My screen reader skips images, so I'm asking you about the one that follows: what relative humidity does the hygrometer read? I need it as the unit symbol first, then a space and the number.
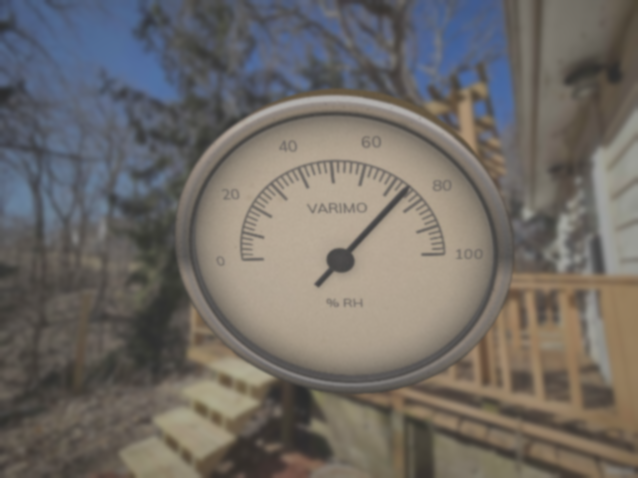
% 74
